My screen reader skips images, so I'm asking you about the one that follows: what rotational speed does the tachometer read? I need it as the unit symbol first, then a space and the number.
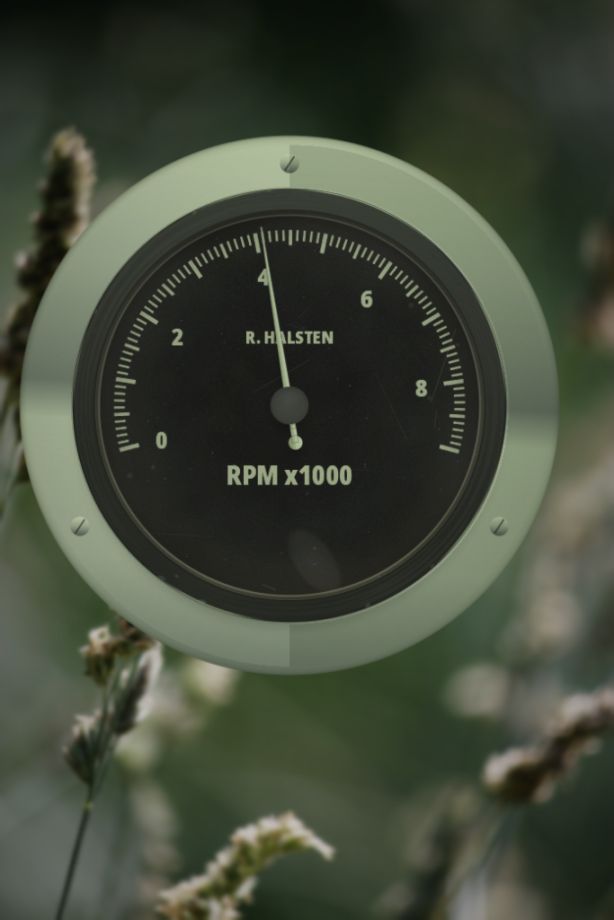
rpm 4100
